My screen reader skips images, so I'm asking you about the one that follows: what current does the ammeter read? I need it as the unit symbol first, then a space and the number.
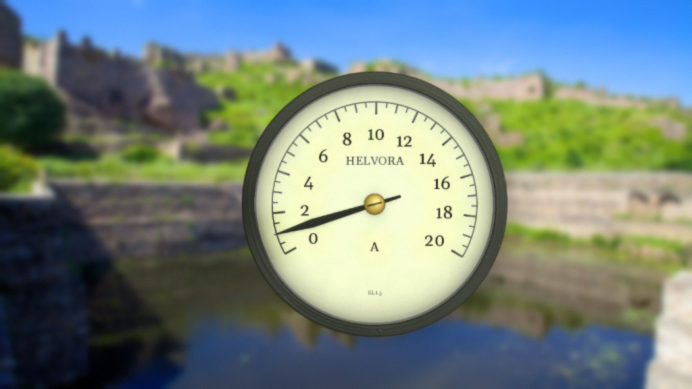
A 1
